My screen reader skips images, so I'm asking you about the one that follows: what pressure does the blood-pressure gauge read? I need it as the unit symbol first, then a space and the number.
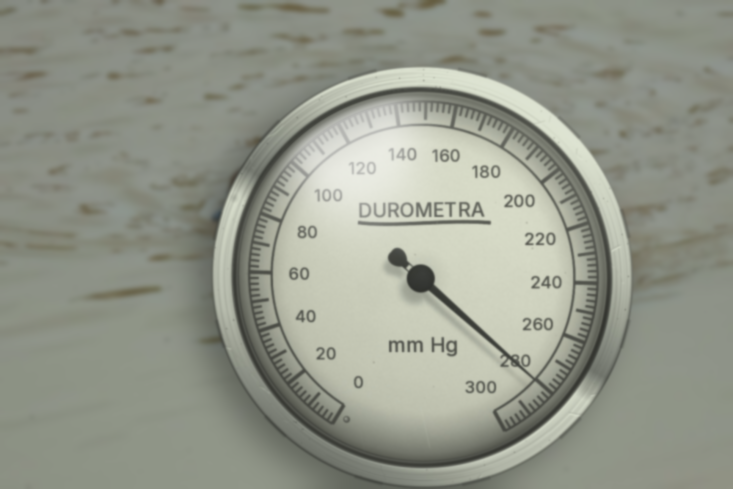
mmHg 280
